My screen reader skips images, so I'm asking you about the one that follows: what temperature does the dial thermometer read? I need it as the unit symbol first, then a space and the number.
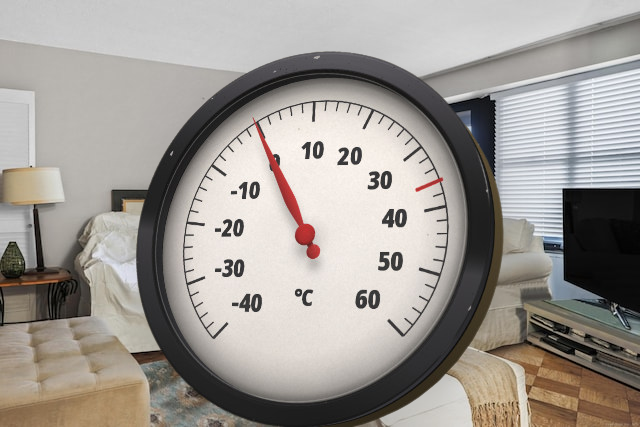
°C 0
